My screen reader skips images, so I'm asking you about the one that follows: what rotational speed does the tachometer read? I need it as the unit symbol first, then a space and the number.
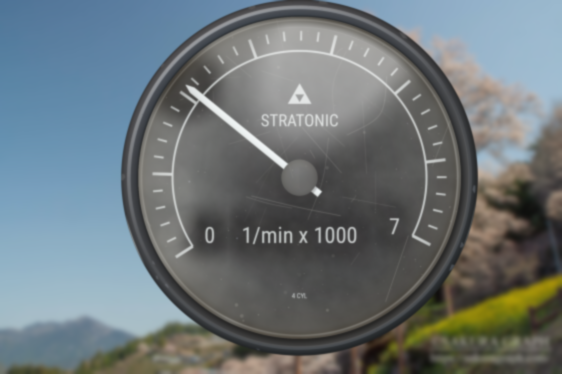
rpm 2100
